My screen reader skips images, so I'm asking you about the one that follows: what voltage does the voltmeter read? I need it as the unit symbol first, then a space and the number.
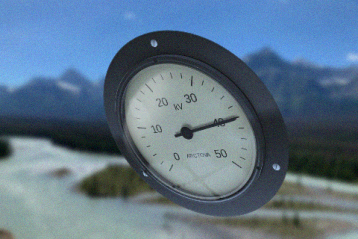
kV 40
